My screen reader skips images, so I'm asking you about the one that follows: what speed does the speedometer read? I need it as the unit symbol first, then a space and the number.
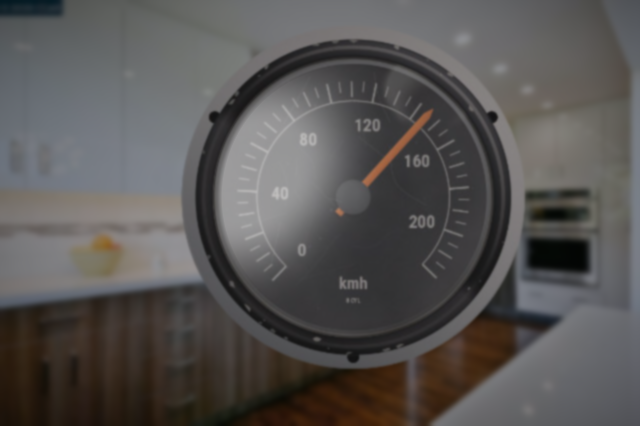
km/h 145
